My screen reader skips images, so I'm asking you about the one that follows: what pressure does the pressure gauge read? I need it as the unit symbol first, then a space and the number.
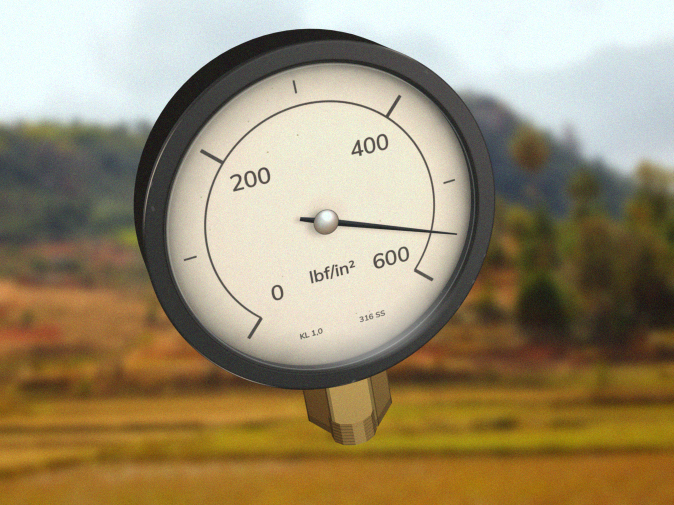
psi 550
